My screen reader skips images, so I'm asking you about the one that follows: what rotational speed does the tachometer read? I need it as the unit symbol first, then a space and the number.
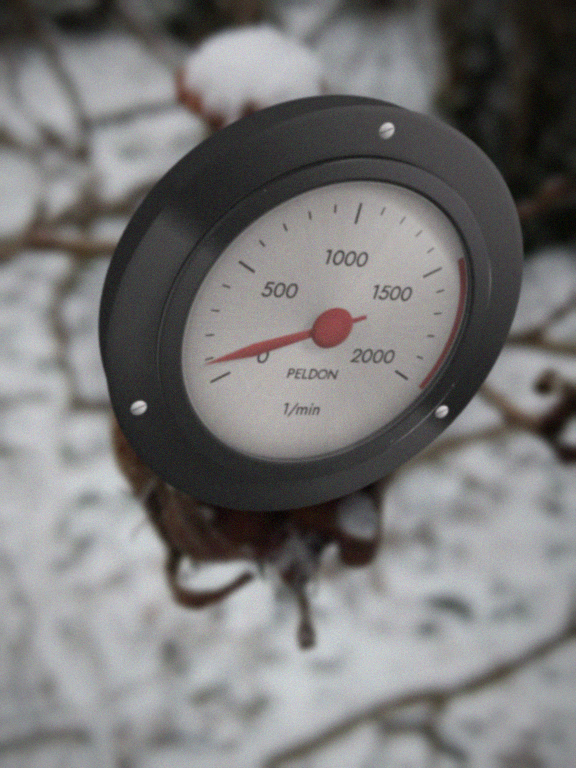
rpm 100
